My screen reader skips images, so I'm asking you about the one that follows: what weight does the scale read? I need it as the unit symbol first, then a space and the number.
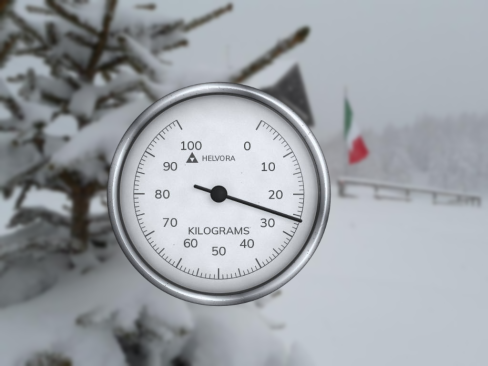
kg 26
